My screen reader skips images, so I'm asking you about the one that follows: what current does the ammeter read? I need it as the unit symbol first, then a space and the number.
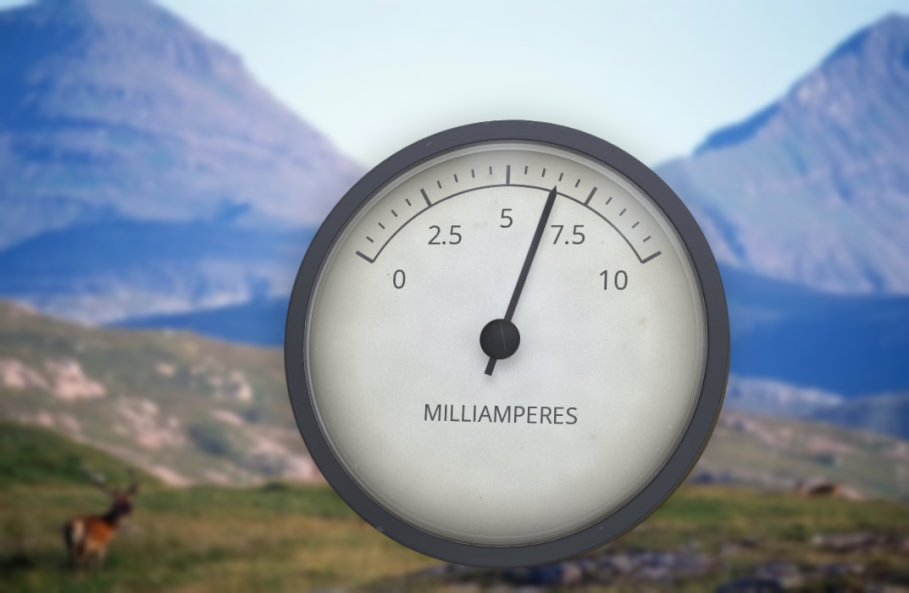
mA 6.5
